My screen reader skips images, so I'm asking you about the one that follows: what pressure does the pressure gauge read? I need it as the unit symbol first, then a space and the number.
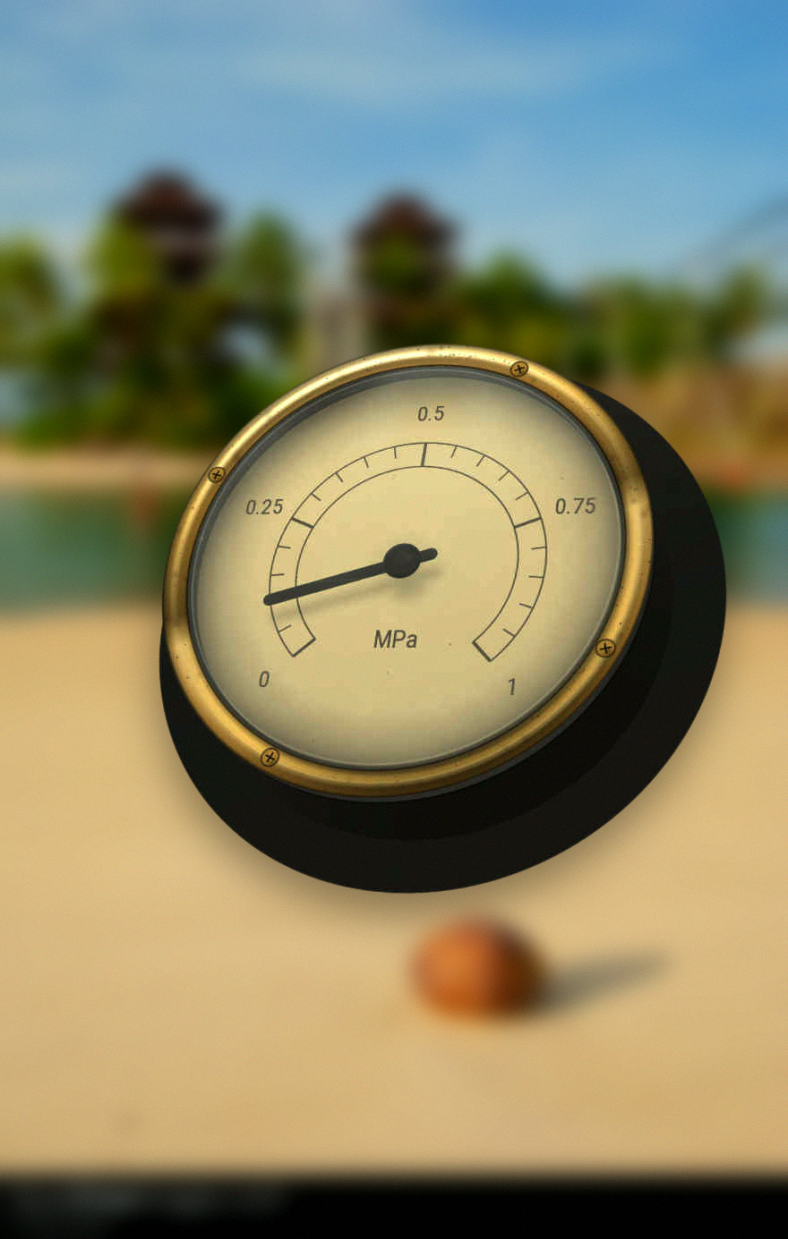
MPa 0.1
